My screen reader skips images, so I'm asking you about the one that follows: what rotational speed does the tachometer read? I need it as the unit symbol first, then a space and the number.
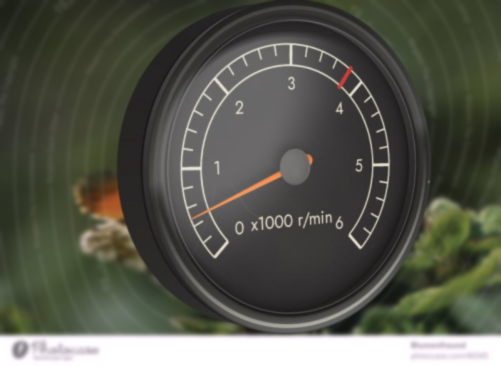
rpm 500
